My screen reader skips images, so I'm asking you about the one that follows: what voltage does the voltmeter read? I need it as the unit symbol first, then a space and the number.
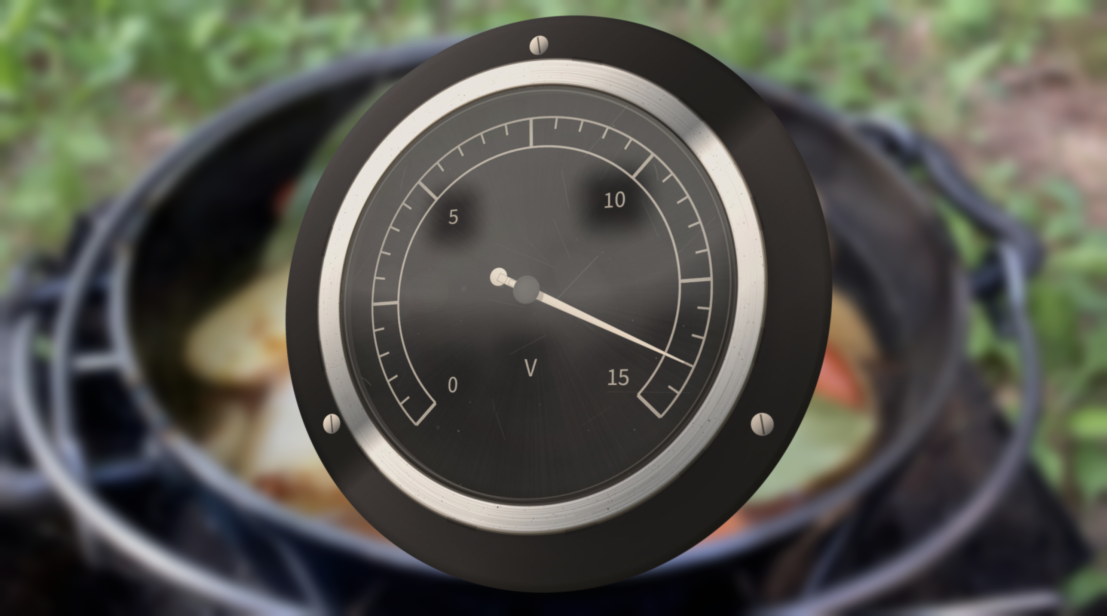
V 14
